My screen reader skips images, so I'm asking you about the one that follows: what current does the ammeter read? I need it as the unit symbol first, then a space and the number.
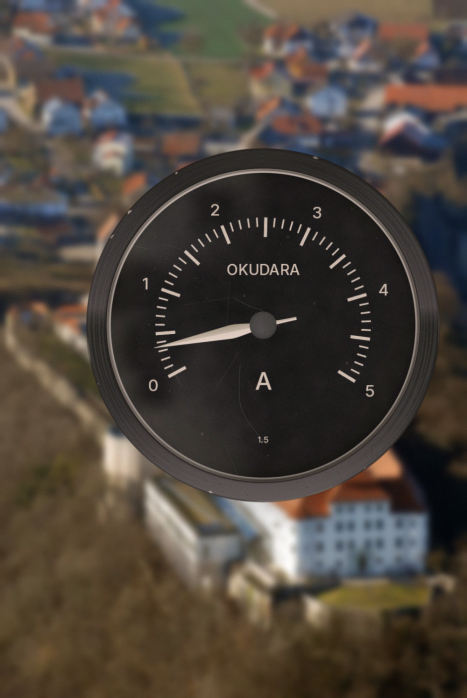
A 0.35
